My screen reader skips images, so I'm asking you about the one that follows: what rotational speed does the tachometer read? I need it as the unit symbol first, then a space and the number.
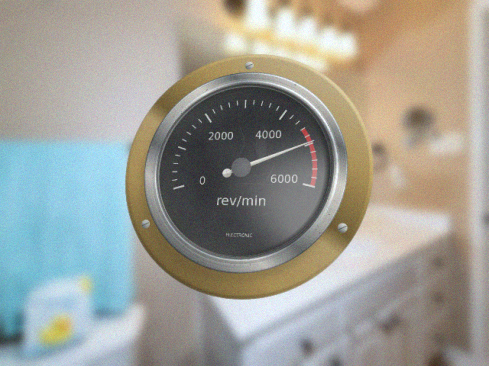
rpm 5000
